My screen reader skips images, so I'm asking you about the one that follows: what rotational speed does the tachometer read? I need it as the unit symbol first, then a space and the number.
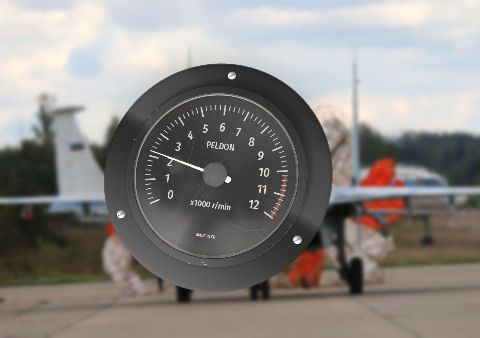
rpm 2200
